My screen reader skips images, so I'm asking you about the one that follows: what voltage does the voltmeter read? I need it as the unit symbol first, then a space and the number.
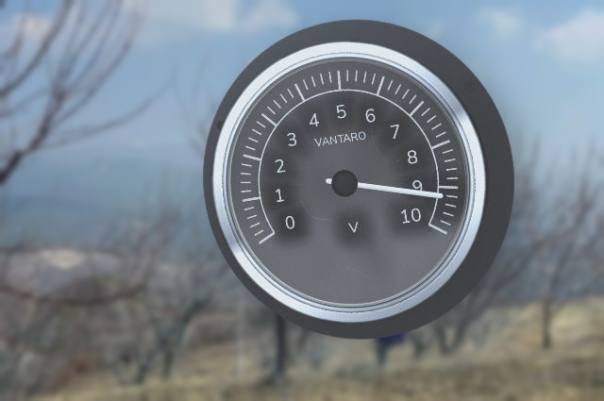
V 9.2
